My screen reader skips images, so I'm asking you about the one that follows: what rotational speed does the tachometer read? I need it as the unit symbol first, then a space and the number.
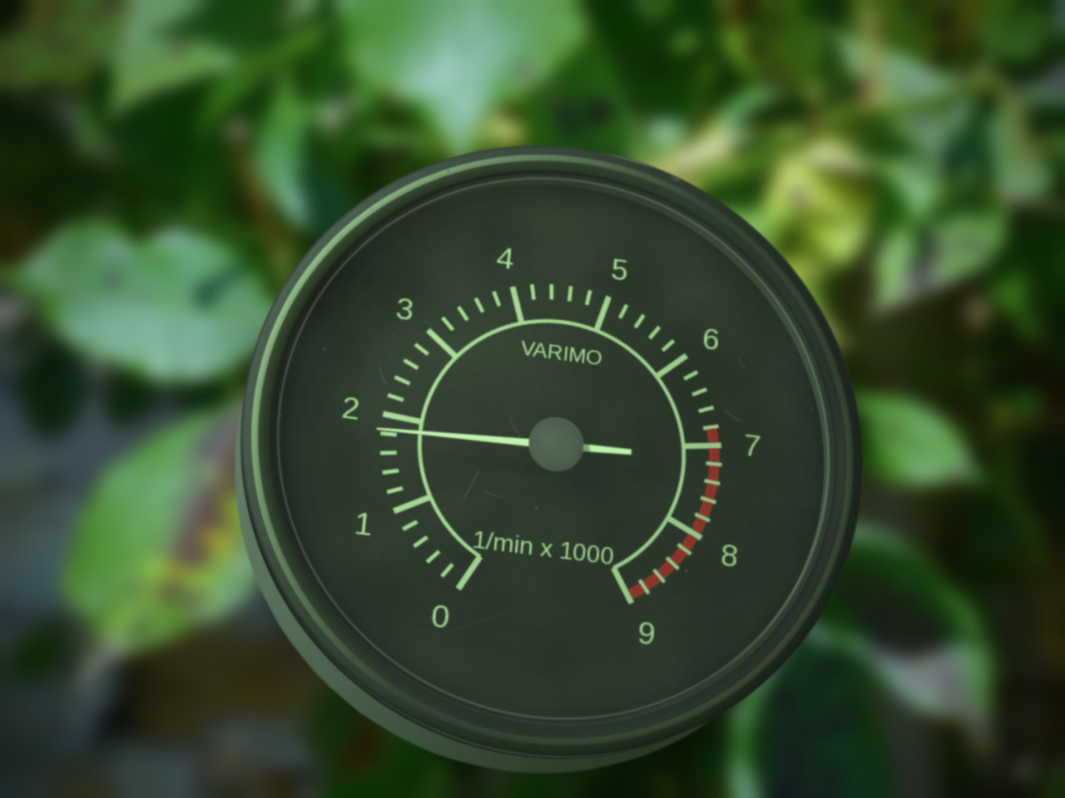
rpm 1800
